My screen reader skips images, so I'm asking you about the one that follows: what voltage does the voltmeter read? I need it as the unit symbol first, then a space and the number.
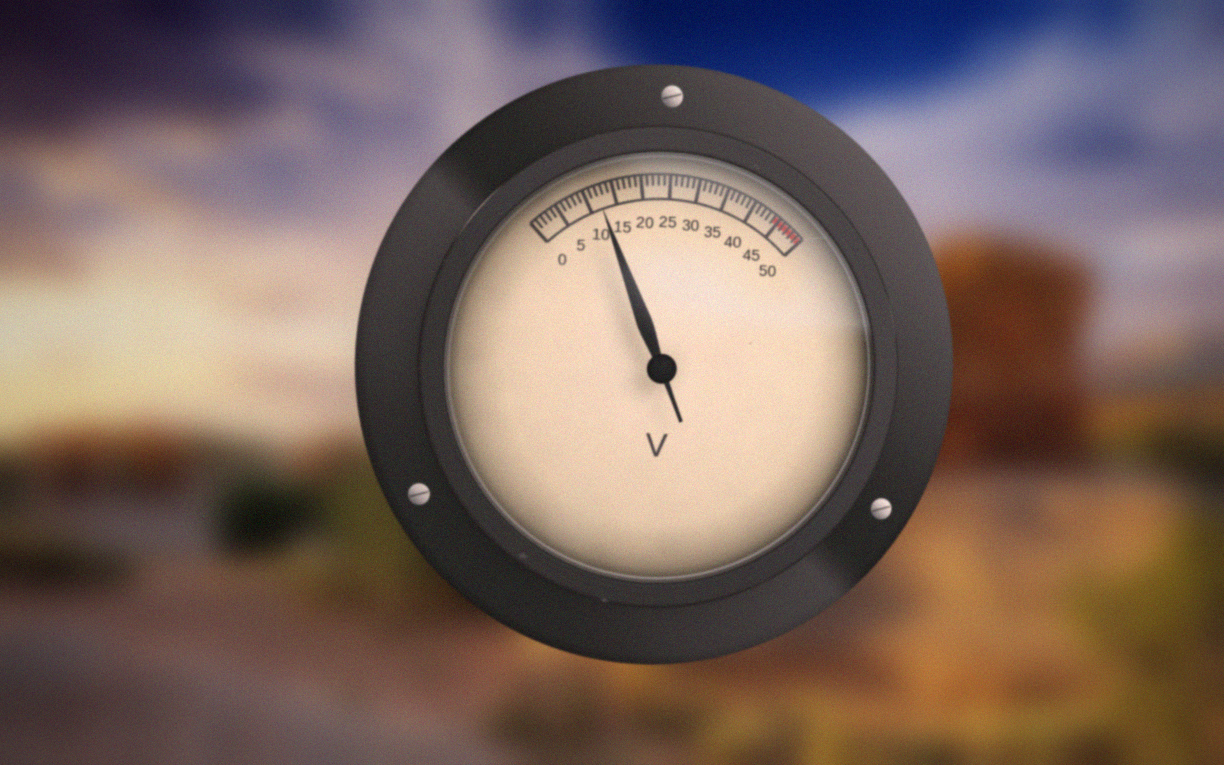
V 12
